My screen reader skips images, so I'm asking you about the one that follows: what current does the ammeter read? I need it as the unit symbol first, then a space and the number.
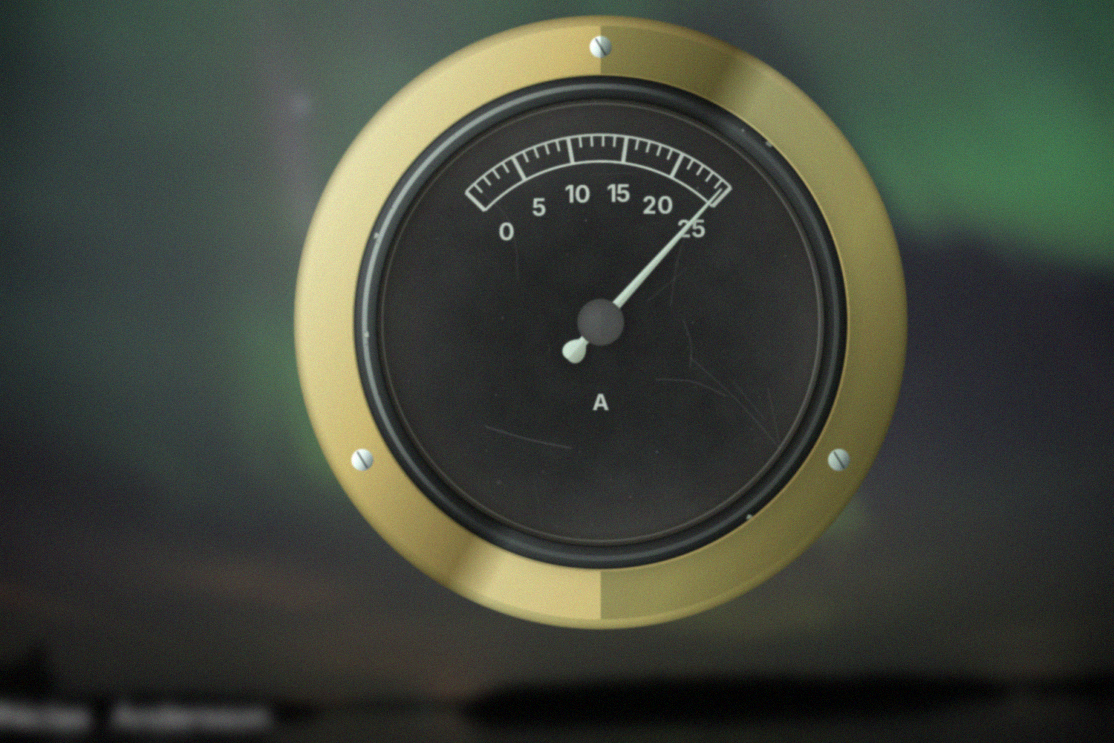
A 24.5
